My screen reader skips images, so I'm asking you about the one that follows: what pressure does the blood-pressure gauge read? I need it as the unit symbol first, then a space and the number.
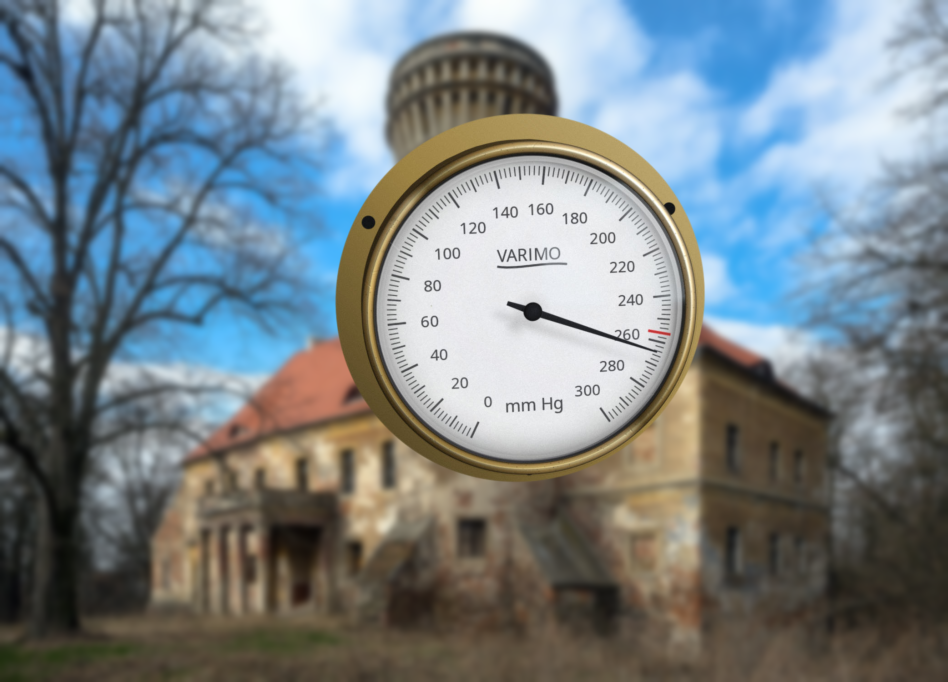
mmHg 264
